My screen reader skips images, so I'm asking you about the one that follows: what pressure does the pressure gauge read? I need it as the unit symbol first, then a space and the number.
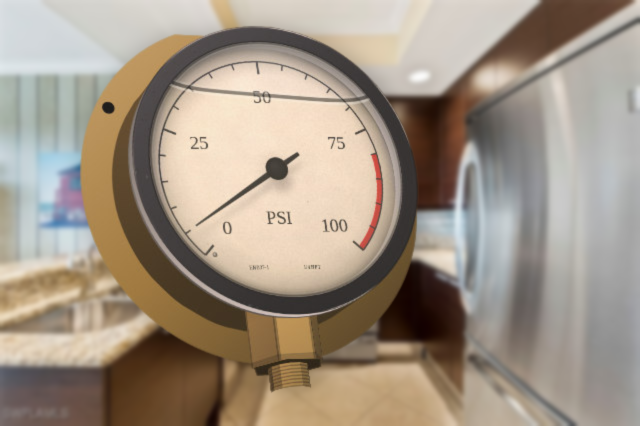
psi 5
